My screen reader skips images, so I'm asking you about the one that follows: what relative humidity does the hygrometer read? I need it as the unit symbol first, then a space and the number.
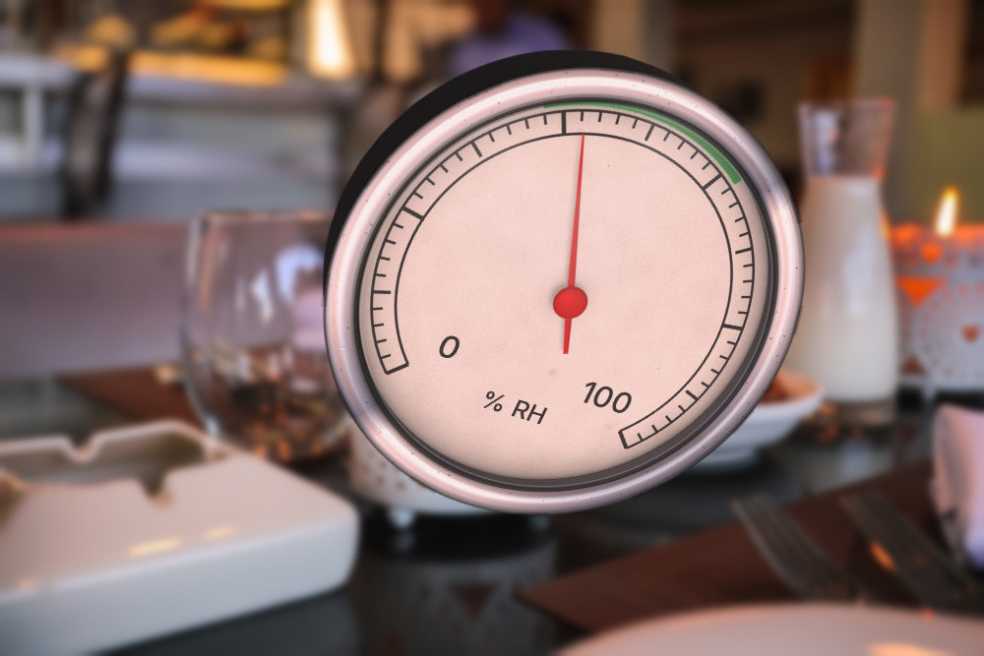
% 42
